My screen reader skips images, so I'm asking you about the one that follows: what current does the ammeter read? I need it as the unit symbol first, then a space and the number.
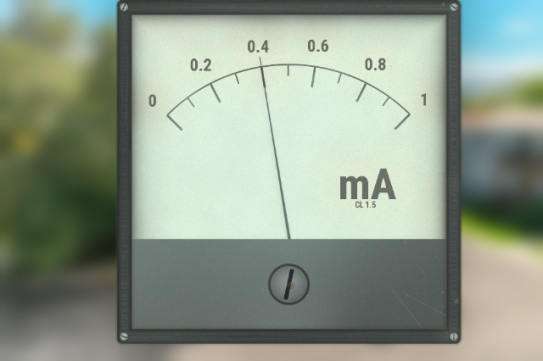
mA 0.4
